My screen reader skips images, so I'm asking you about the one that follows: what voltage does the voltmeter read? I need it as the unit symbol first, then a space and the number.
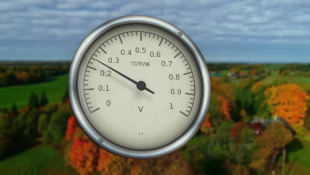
V 0.24
